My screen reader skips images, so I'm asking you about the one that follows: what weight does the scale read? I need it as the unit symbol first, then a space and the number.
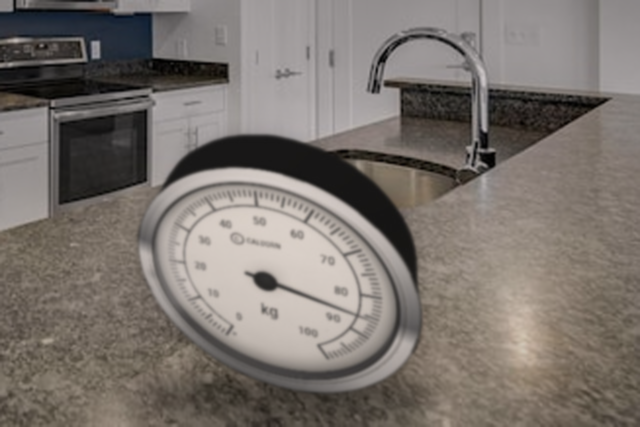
kg 85
